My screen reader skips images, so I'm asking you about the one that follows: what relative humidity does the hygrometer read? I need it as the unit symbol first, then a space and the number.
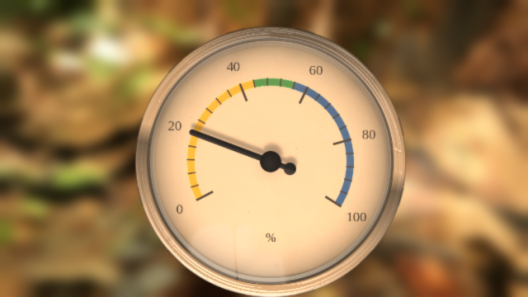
% 20
